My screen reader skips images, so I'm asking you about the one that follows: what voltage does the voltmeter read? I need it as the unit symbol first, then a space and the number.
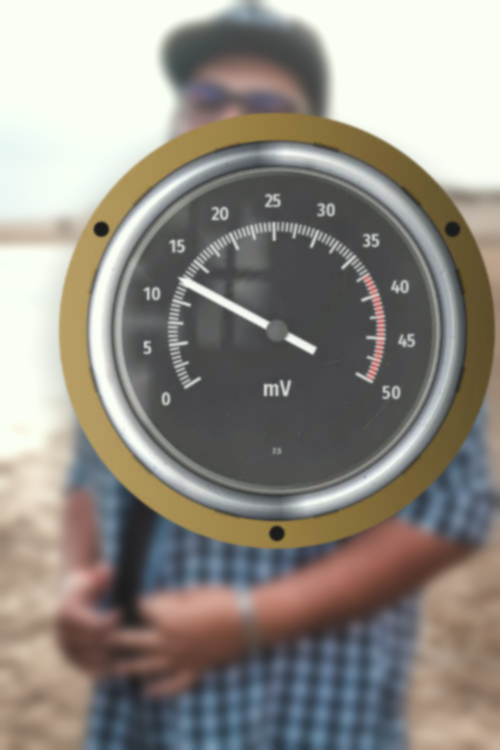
mV 12.5
